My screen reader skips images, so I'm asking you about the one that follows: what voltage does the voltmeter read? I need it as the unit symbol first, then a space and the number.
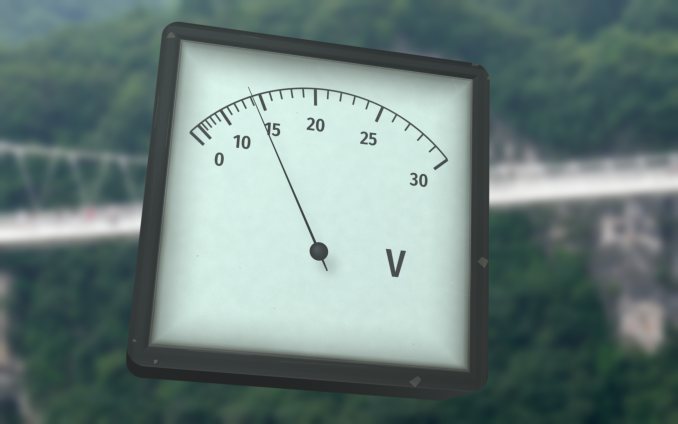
V 14
